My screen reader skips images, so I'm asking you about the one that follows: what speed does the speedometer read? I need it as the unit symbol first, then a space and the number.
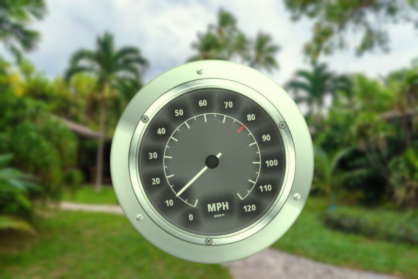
mph 10
